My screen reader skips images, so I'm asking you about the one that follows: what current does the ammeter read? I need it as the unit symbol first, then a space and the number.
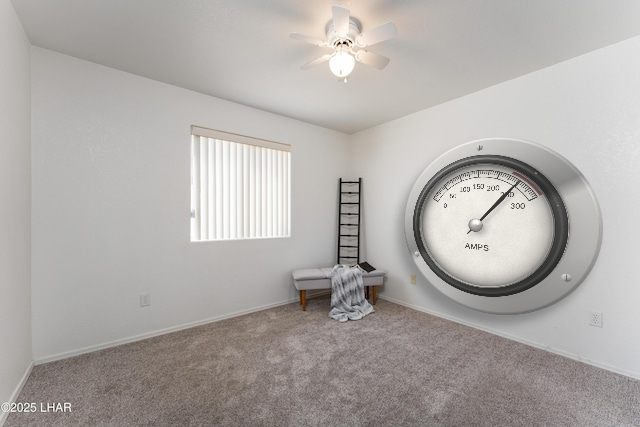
A 250
